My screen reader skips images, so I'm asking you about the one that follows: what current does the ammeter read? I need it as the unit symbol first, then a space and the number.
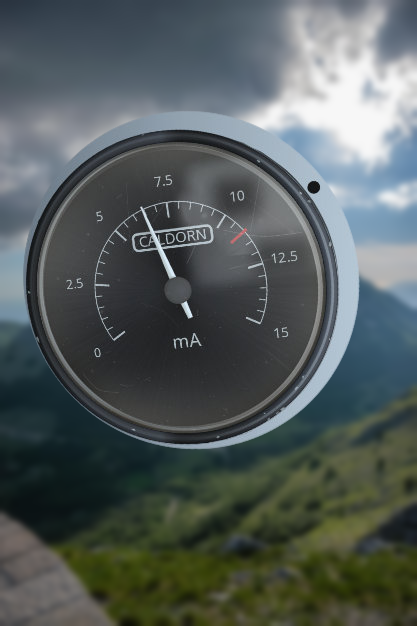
mA 6.5
